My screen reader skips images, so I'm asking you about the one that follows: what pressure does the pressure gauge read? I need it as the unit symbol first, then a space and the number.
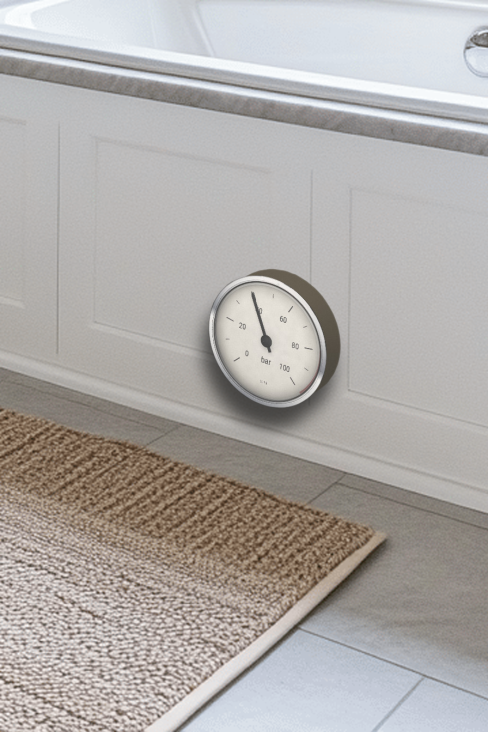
bar 40
